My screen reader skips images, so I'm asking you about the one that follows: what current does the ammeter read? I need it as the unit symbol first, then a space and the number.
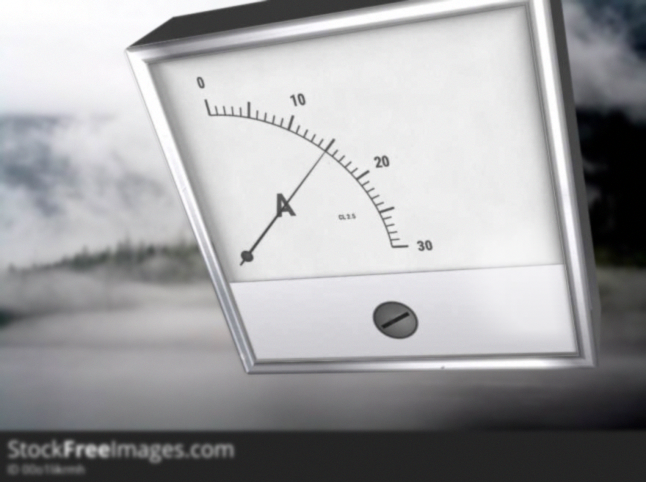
A 15
